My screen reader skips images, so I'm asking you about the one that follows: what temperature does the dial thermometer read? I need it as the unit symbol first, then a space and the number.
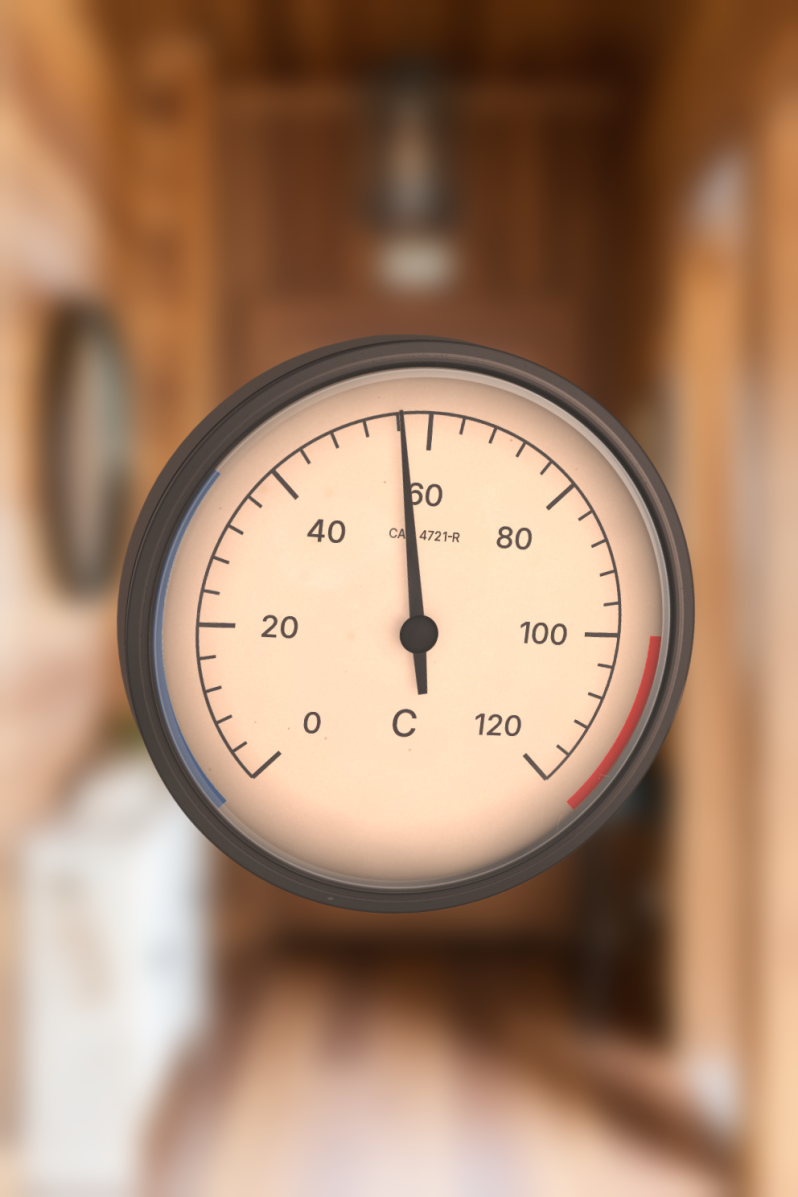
°C 56
